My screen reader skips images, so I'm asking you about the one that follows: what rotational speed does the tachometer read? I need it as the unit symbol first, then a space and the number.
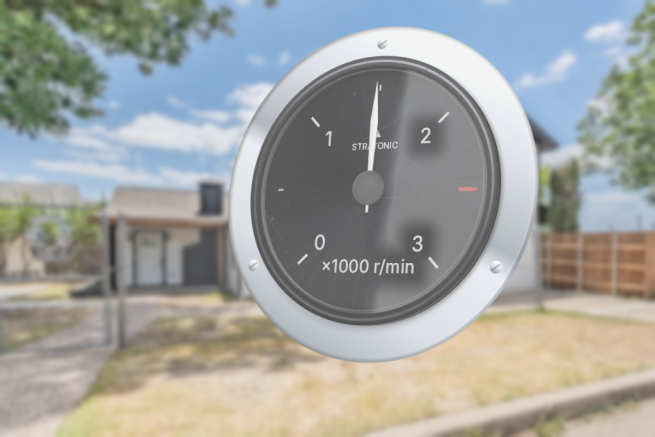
rpm 1500
